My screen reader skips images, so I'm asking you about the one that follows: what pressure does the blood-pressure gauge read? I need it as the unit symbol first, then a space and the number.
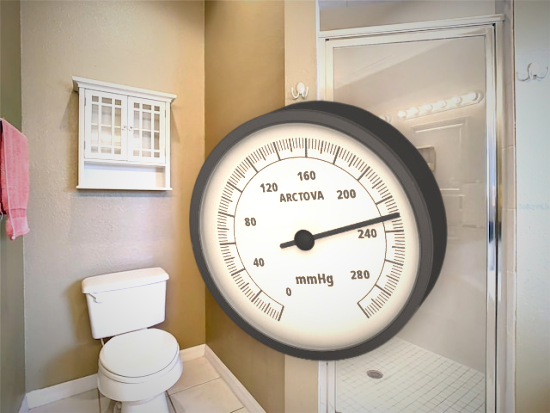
mmHg 230
